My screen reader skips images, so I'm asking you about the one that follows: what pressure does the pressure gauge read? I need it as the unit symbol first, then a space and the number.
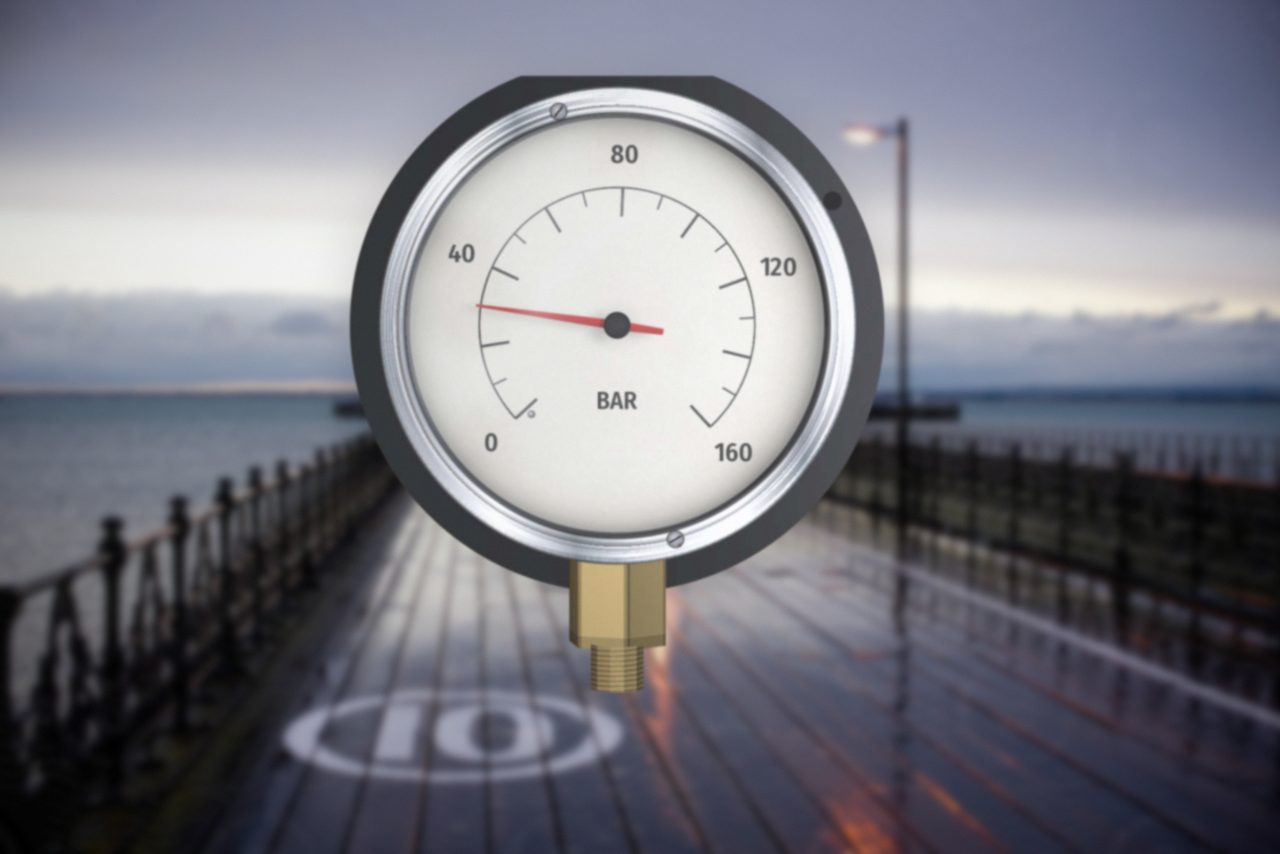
bar 30
